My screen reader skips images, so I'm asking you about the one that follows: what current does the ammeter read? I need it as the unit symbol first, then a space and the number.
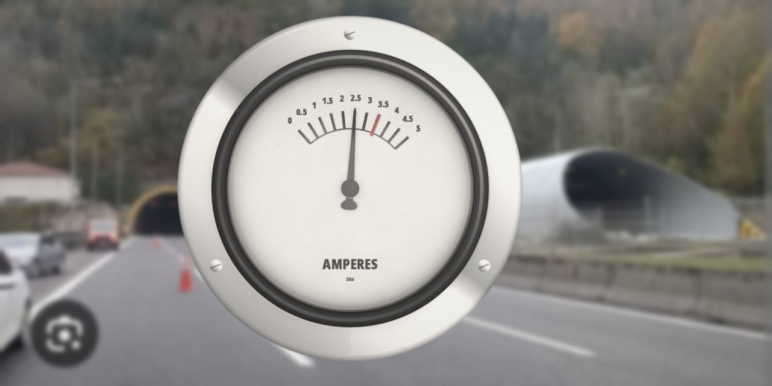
A 2.5
